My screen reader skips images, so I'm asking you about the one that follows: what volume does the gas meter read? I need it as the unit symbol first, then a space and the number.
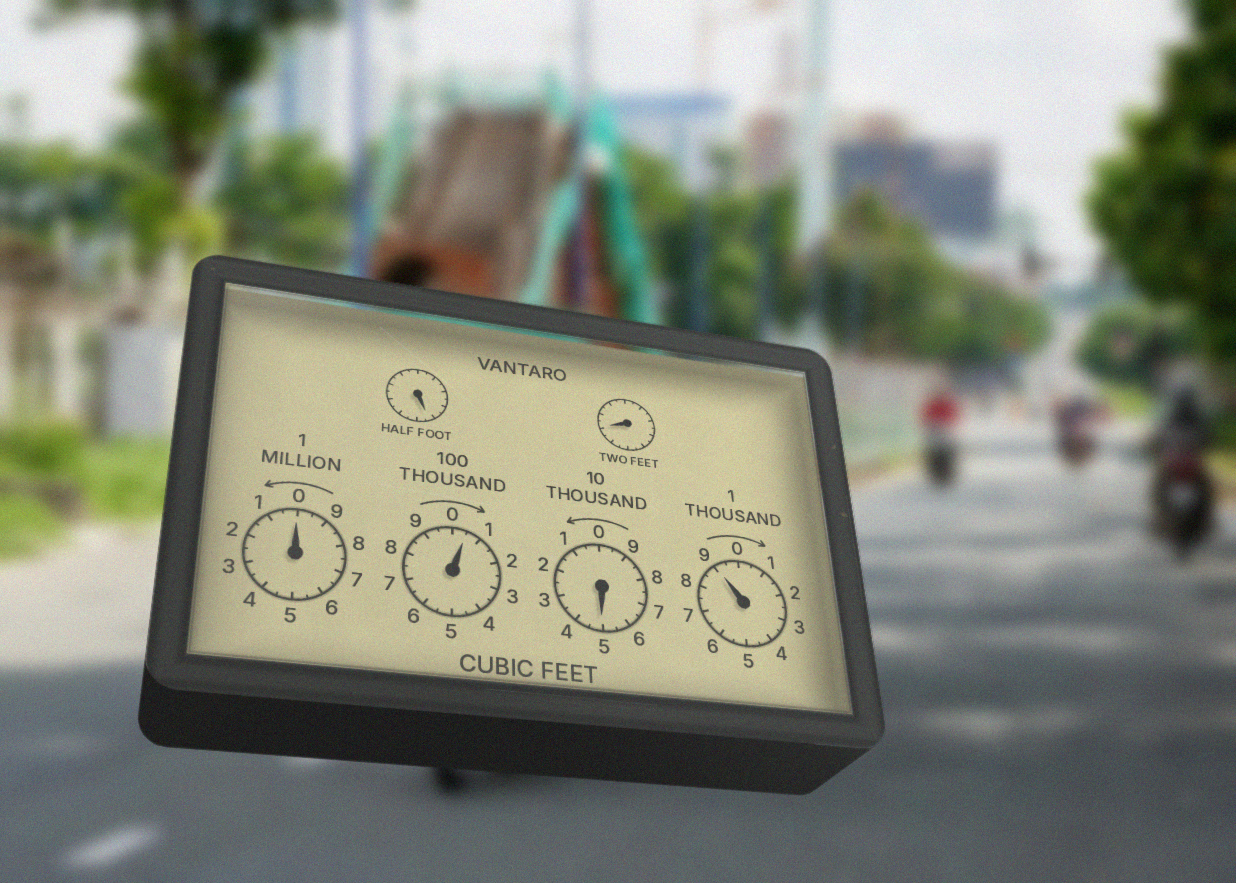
ft³ 4900
